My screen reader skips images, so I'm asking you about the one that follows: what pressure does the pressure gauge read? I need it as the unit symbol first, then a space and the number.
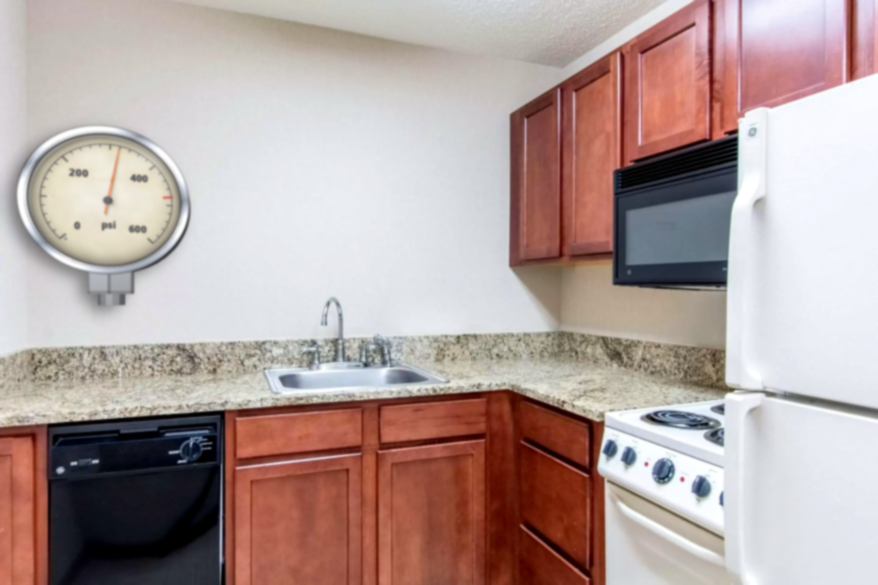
psi 320
